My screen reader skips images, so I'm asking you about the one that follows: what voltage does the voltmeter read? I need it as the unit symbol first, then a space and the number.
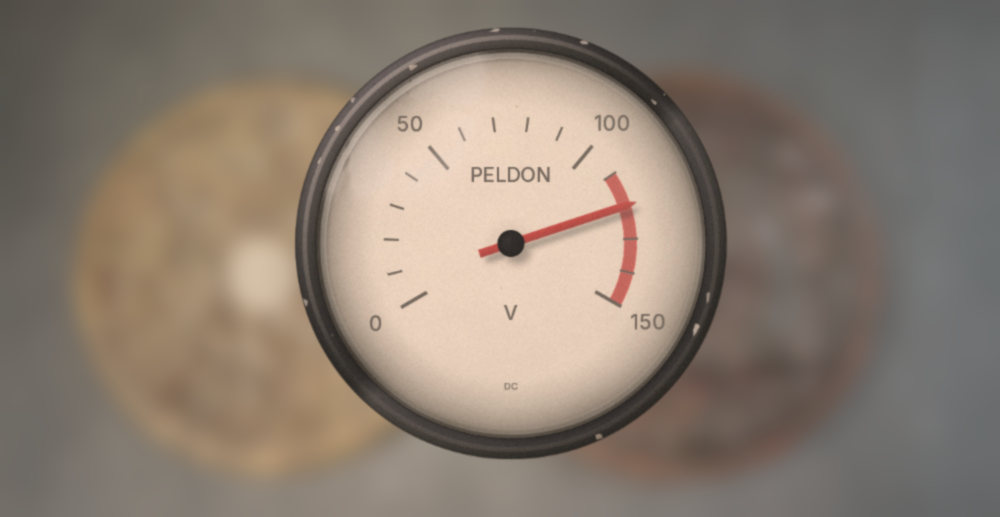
V 120
